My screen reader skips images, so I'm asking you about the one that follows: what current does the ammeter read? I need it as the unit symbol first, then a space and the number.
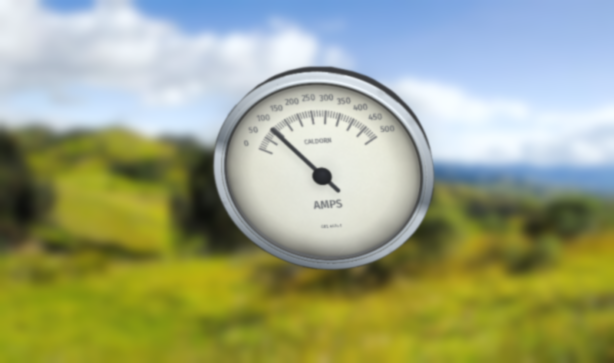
A 100
